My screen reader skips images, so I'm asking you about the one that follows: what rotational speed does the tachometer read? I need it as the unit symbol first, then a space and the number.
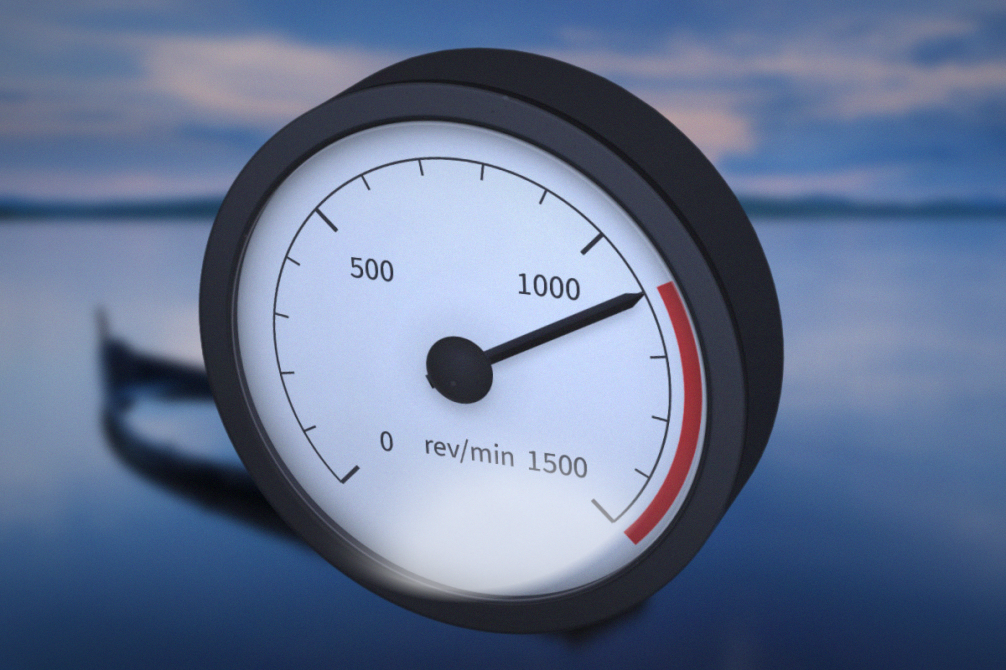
rpm 1100
